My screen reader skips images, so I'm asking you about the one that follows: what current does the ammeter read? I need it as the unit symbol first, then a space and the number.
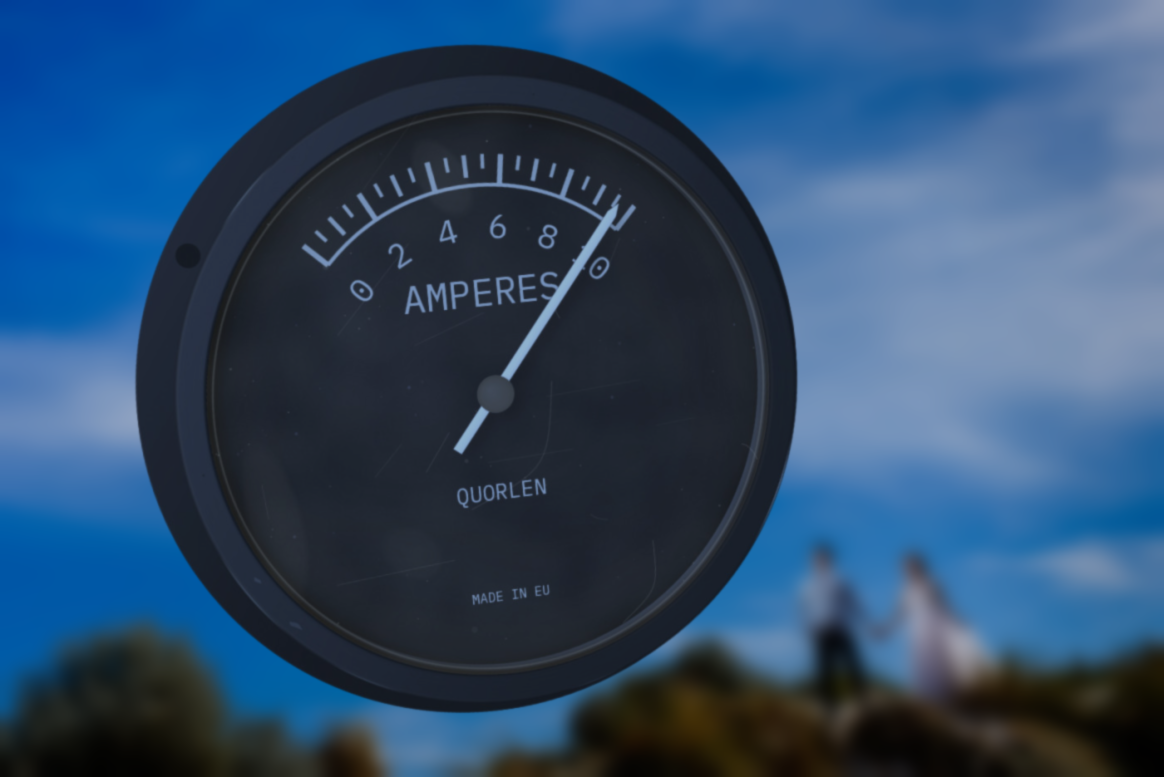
A 9.5
